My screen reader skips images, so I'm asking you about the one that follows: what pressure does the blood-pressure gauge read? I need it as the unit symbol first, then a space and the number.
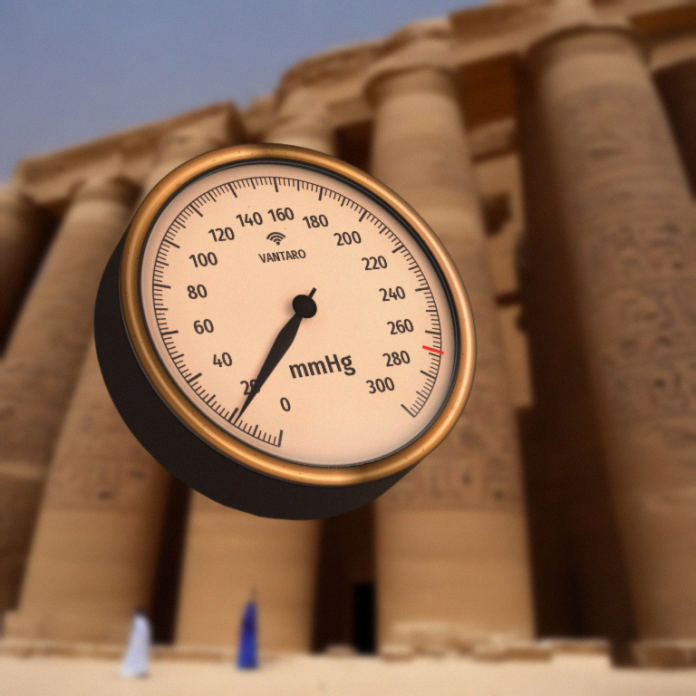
mmHg 18
